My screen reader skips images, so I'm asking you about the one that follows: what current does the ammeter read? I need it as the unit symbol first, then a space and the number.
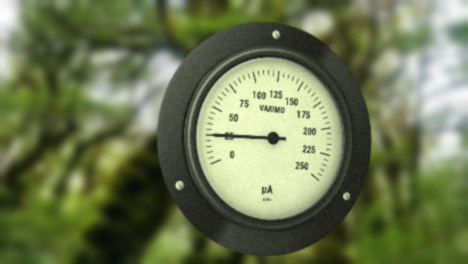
µA 25
